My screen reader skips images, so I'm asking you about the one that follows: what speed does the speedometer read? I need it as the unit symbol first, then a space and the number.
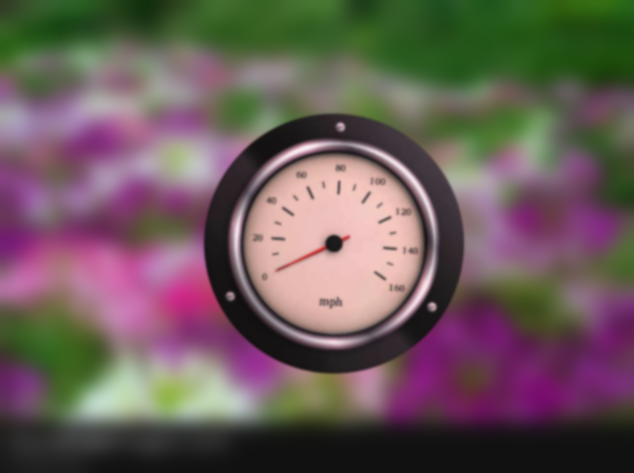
mph 0
